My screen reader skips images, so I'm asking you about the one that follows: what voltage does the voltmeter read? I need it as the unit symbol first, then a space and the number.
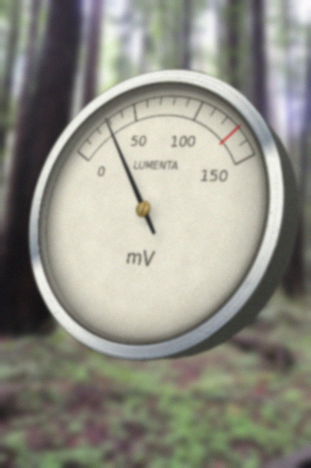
mV 30
